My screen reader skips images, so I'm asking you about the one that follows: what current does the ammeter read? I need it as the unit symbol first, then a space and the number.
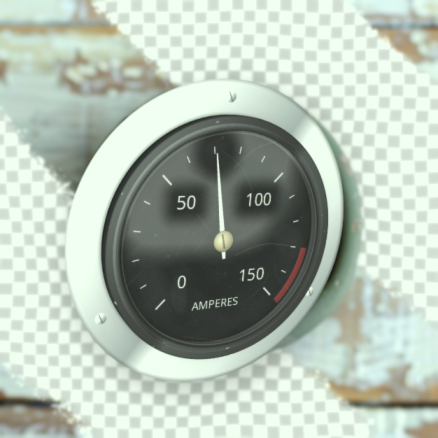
A 70
